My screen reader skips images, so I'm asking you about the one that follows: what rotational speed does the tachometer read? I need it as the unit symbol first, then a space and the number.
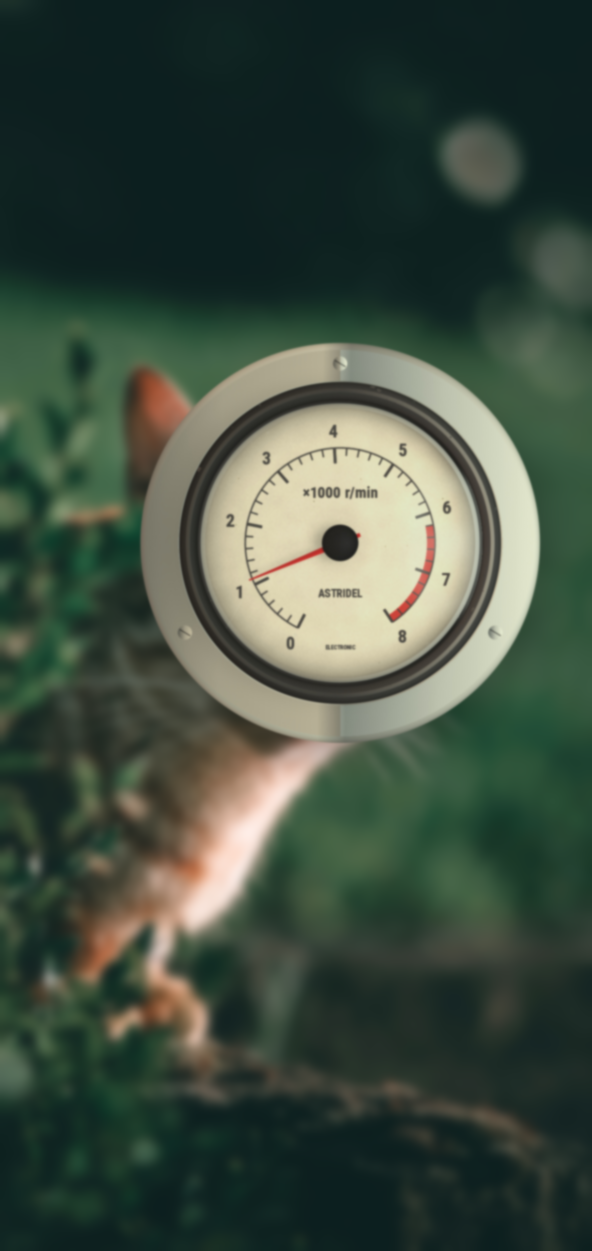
rpm 1100
